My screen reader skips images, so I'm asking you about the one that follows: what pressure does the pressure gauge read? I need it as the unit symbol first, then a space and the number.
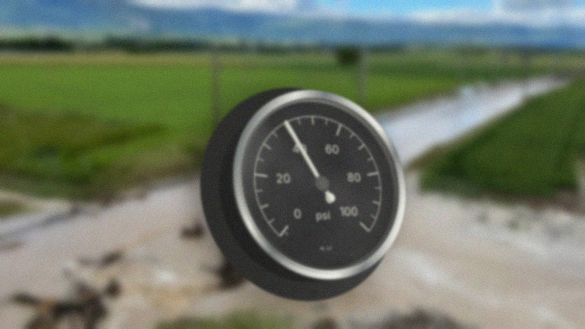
psi 40
